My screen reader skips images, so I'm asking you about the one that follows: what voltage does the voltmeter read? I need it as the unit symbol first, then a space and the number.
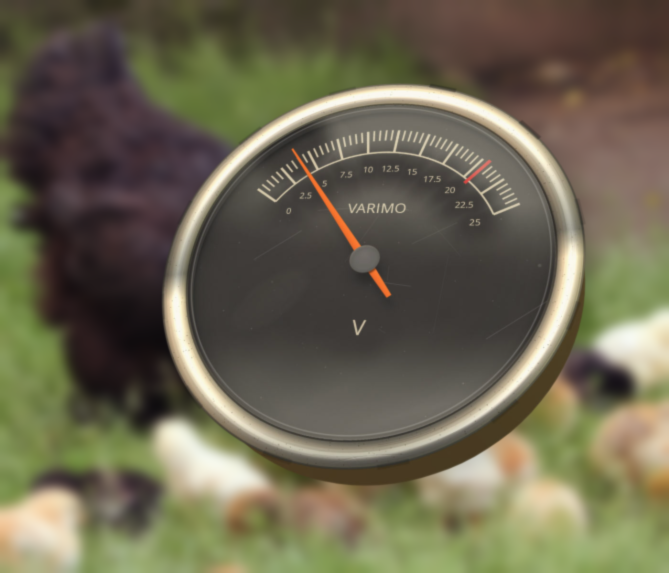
V 4
